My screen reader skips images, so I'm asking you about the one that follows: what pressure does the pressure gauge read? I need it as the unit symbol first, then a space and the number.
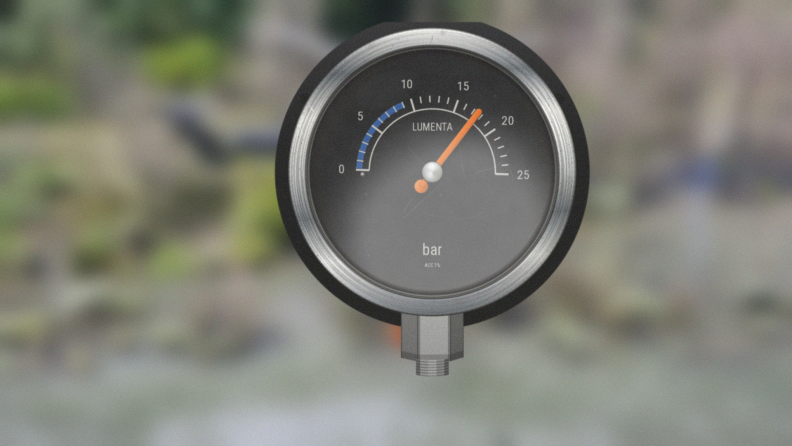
bar 17.5
